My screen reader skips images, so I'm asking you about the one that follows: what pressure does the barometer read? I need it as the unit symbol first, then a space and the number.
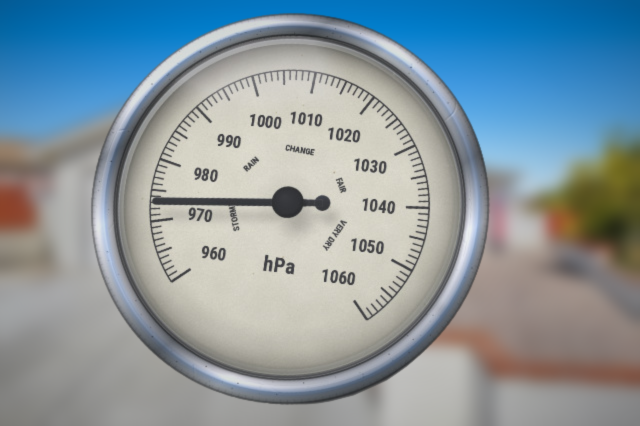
hPa 973
